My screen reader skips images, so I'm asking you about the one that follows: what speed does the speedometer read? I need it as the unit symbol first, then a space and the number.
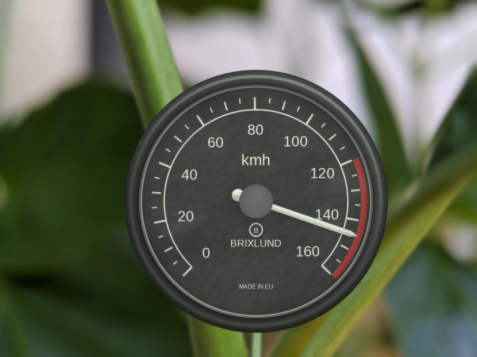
km/h 145
